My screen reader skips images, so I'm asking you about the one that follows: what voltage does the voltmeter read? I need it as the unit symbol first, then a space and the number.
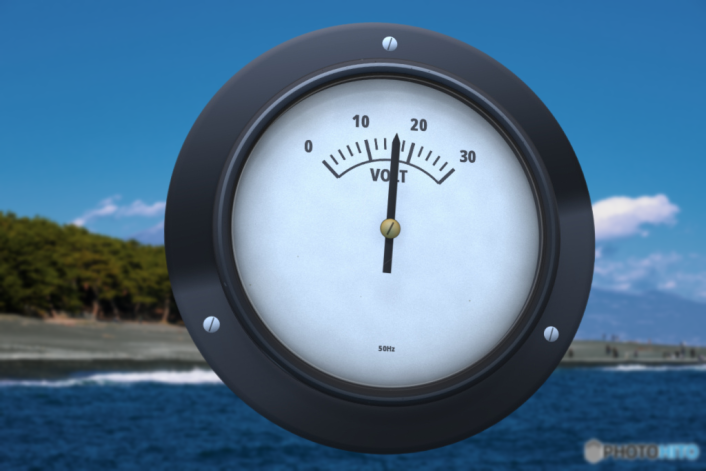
V 16
